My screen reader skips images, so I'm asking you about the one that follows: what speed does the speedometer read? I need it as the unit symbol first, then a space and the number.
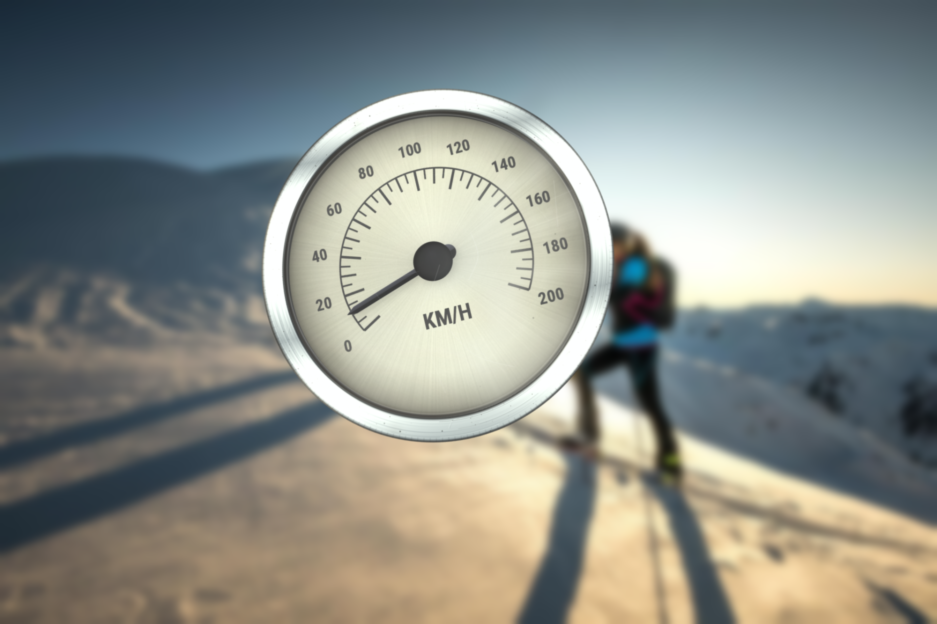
km/h 10
